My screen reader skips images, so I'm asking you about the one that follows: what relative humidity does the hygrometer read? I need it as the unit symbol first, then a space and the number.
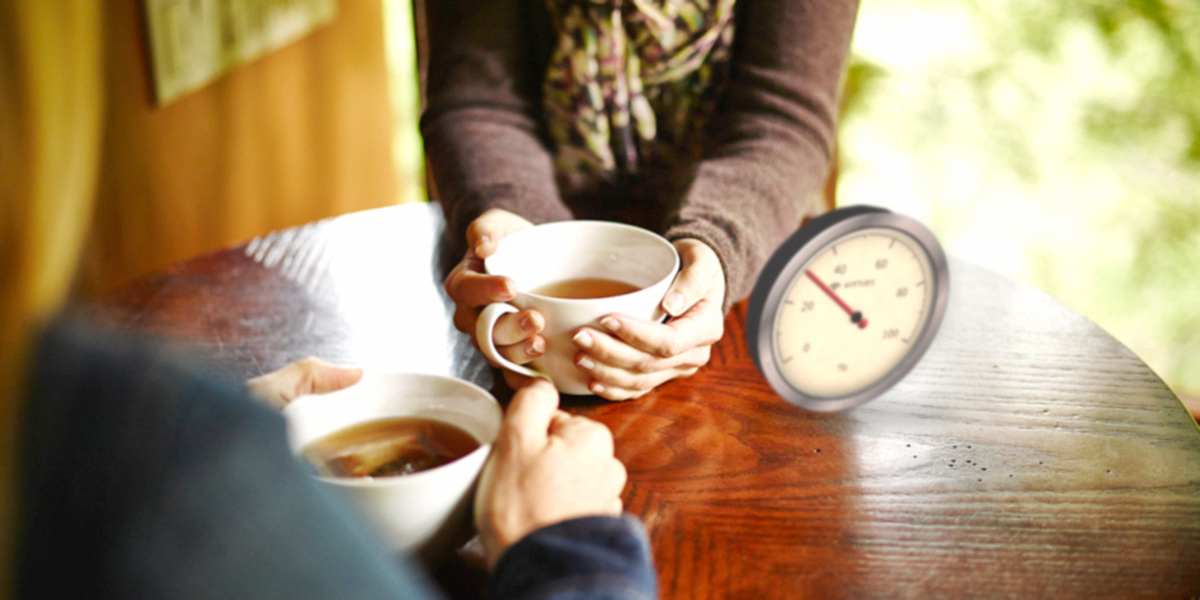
% 30
